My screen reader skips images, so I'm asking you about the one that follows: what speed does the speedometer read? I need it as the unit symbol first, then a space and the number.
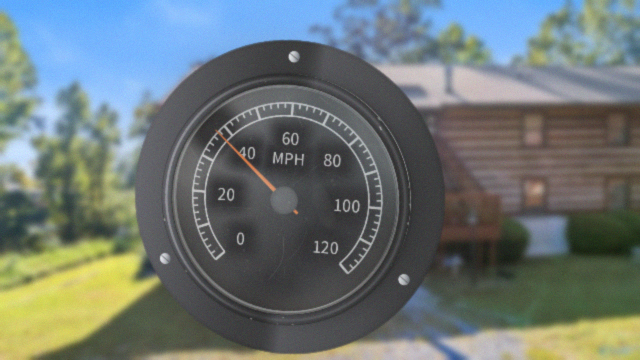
mph 38
